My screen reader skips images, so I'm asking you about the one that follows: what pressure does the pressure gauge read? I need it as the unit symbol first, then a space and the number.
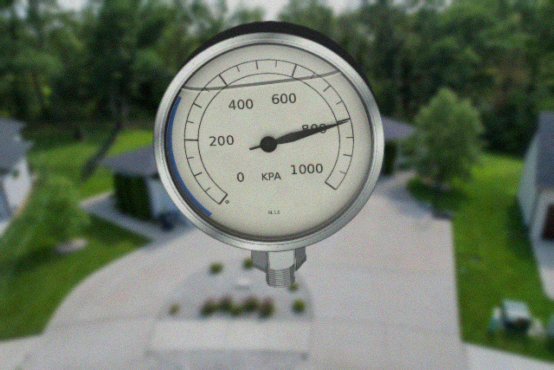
kPa 800
